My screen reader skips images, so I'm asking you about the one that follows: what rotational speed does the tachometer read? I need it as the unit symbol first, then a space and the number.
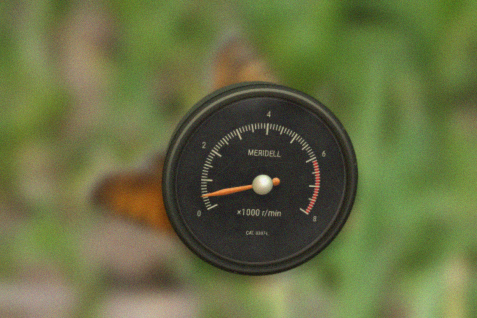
rpm 500
